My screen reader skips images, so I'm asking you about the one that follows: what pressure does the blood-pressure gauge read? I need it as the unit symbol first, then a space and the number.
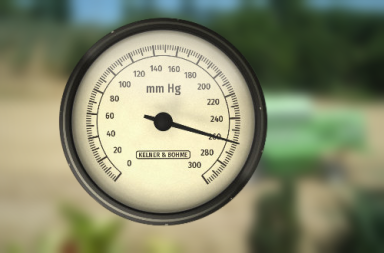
mmHg 260
